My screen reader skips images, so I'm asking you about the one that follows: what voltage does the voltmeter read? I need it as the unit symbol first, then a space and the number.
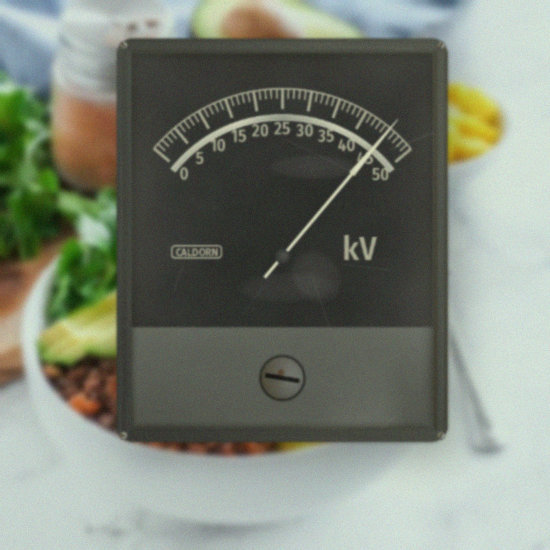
kV 45
